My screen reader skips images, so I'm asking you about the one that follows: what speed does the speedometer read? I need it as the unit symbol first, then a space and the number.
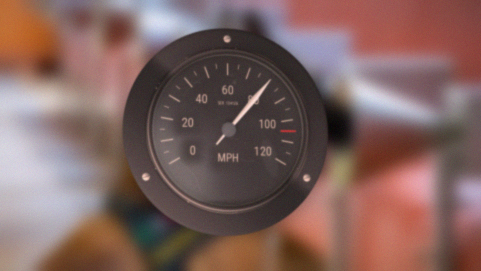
mph 80
